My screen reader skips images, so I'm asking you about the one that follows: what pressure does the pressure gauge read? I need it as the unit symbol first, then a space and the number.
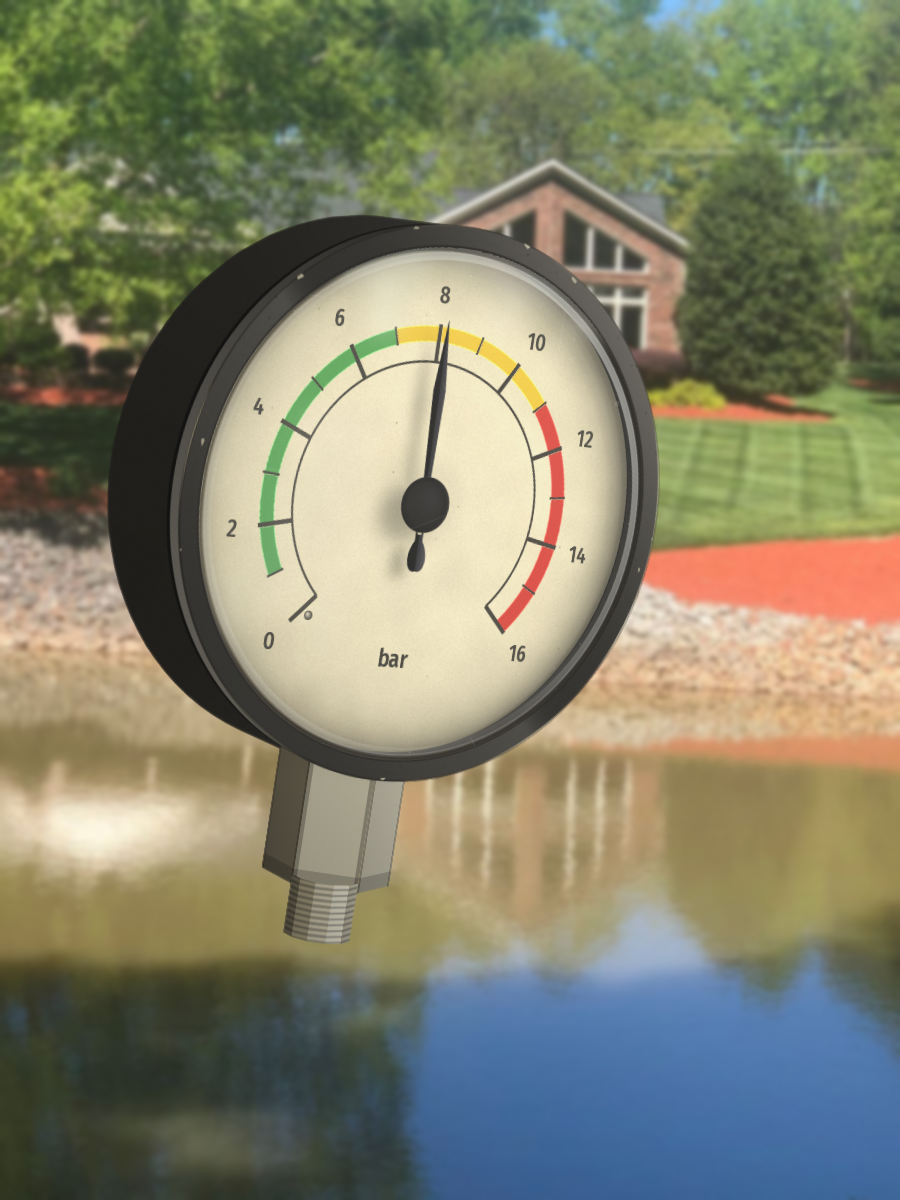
bar 8
